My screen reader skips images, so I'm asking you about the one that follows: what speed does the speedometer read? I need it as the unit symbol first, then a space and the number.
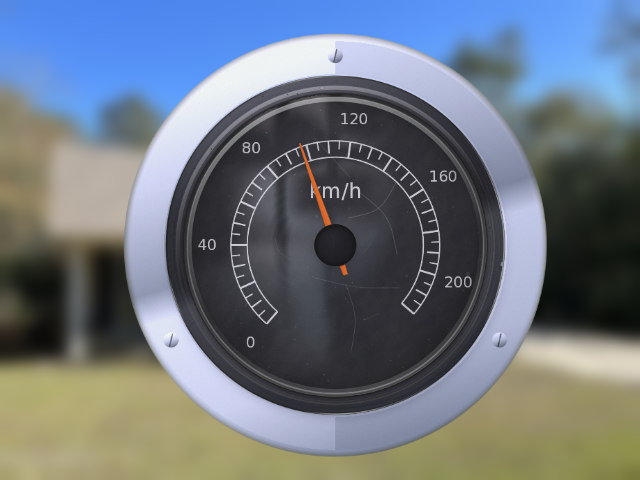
km/h 97.5
